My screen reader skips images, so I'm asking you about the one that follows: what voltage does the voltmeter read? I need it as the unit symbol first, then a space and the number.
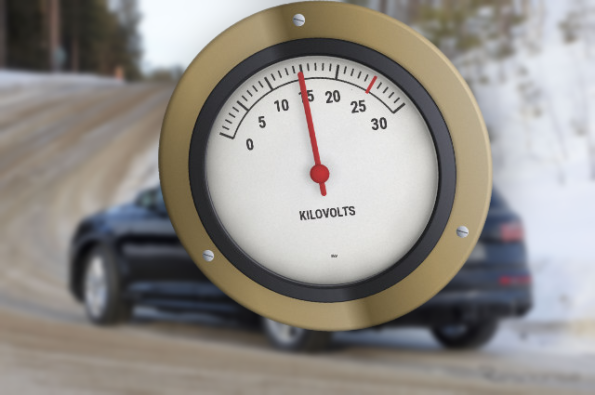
kV 15
